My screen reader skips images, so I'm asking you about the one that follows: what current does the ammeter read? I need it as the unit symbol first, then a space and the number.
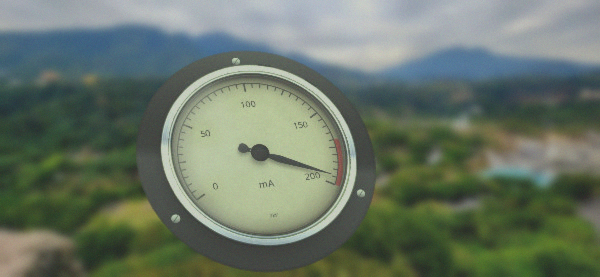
mA 195
